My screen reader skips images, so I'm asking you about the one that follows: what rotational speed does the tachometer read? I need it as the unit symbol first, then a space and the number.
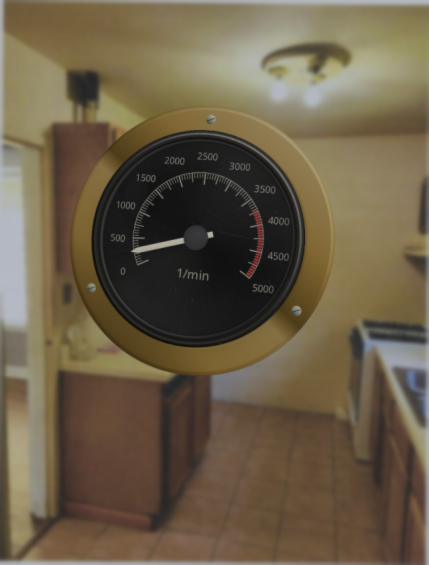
rpm 250
